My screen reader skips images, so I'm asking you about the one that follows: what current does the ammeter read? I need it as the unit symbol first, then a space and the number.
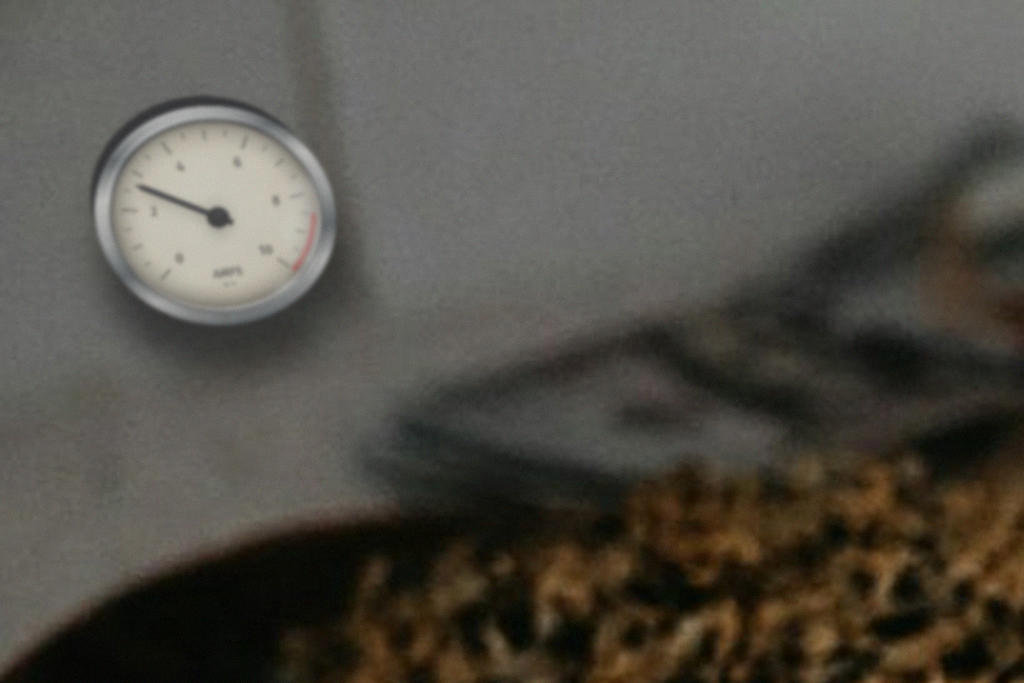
A 2.75
